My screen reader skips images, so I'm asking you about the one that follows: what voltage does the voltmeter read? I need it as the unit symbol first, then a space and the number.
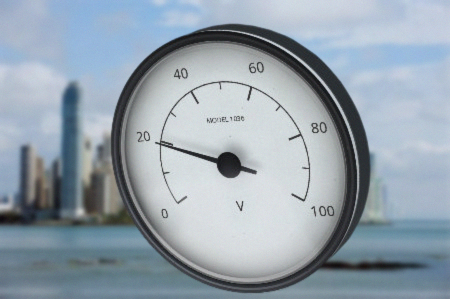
V 20
